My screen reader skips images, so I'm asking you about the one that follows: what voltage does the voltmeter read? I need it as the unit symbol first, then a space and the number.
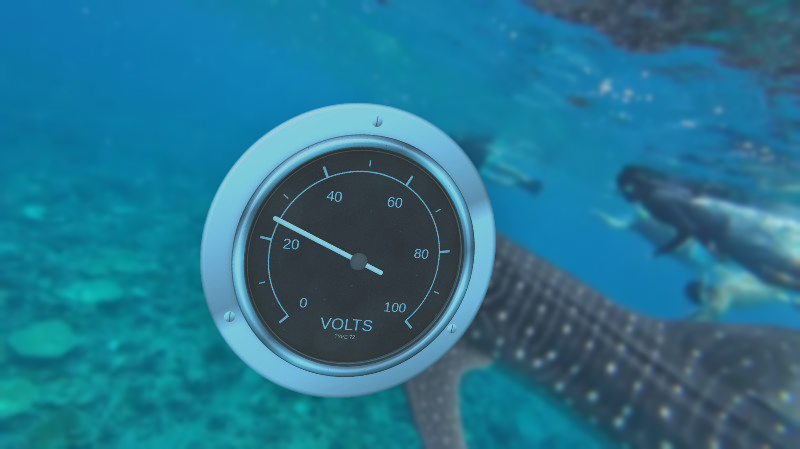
V 25
